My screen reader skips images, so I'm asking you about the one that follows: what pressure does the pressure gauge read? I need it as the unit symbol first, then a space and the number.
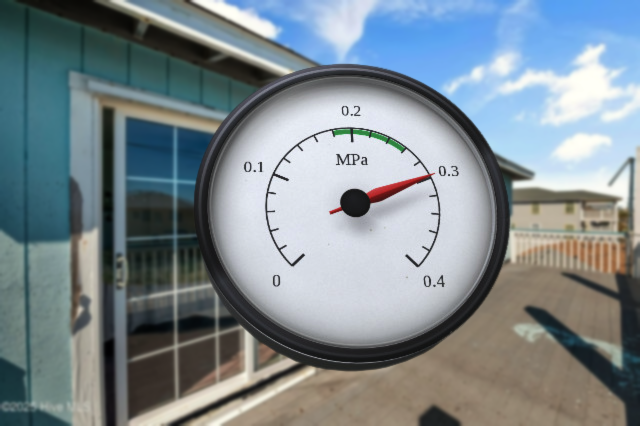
MPa 0.3
